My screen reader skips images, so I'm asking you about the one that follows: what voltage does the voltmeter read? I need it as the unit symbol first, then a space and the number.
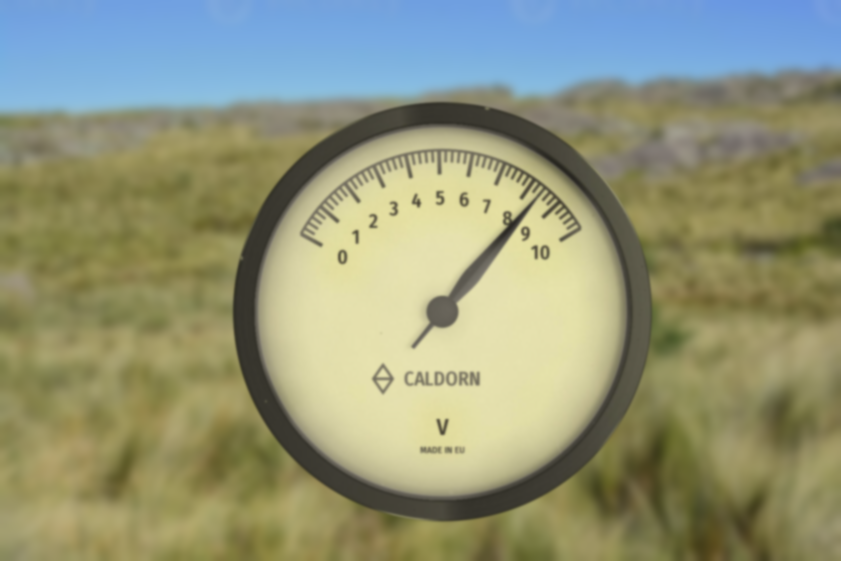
V 8.4
